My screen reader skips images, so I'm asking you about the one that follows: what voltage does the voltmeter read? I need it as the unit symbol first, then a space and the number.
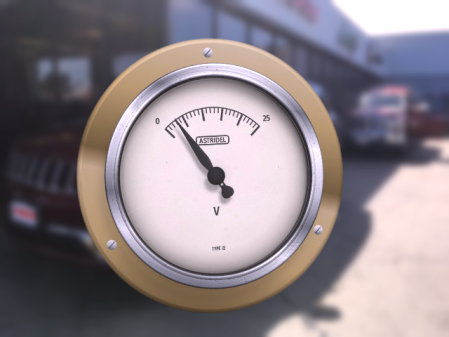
V 3
